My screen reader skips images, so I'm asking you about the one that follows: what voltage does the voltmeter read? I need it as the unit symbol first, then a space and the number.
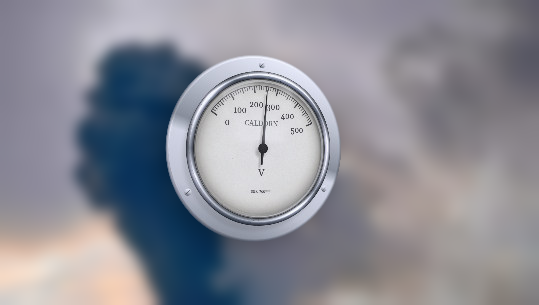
V 250
